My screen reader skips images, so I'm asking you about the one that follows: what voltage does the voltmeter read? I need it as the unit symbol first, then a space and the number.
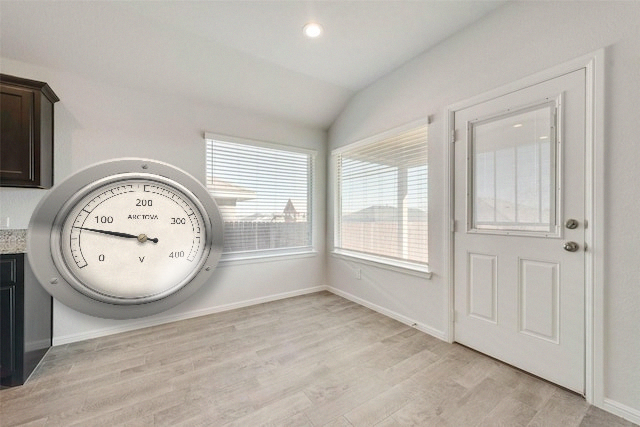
V 70
